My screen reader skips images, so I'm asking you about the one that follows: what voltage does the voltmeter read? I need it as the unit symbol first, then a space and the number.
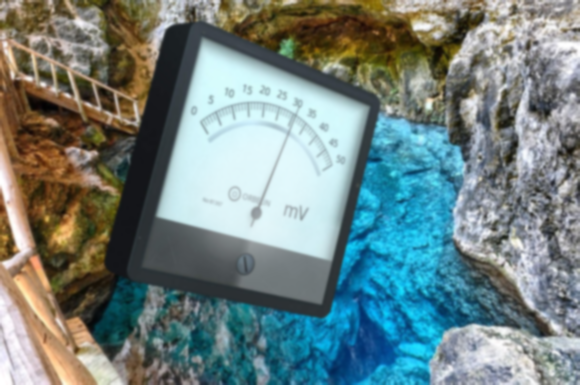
mV 30
